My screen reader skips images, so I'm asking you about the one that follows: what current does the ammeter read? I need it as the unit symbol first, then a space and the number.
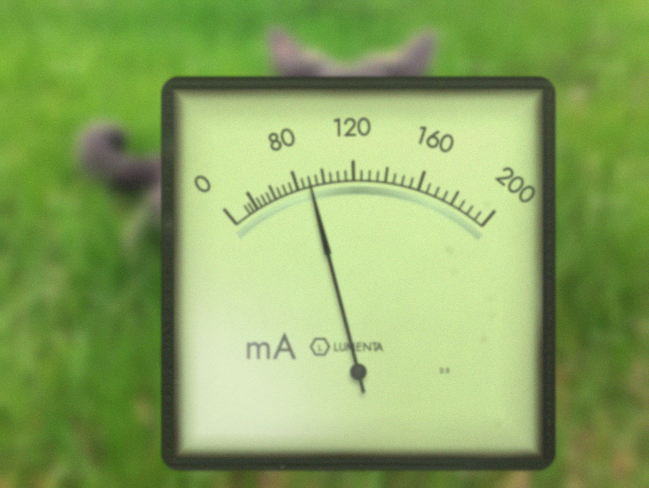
mA 90
